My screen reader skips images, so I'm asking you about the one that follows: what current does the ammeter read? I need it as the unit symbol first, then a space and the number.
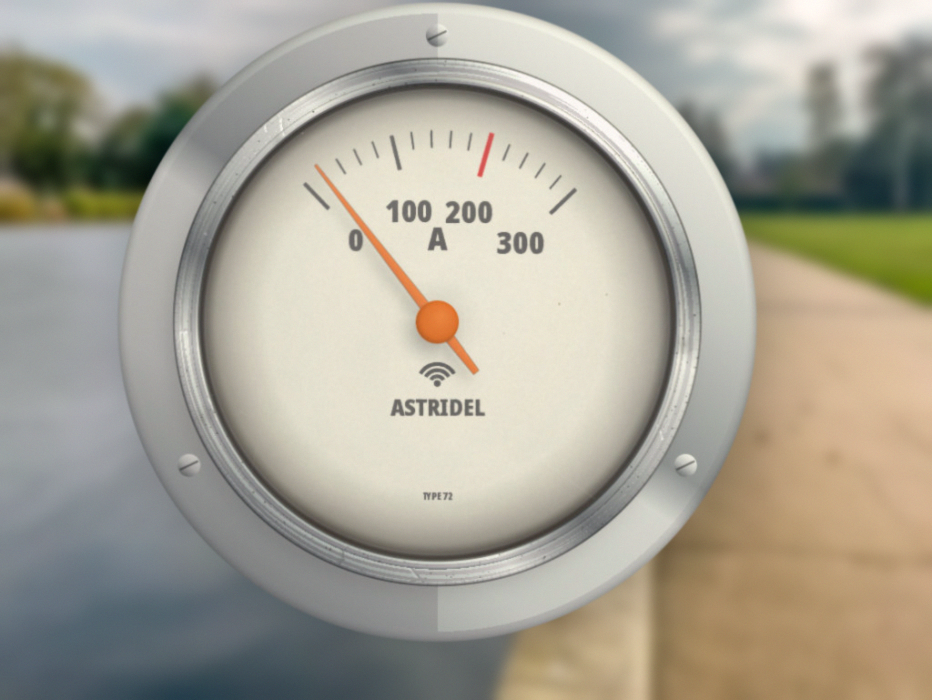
A 20
